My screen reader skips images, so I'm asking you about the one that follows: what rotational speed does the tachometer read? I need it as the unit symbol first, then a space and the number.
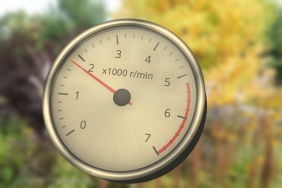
rpm 1800
